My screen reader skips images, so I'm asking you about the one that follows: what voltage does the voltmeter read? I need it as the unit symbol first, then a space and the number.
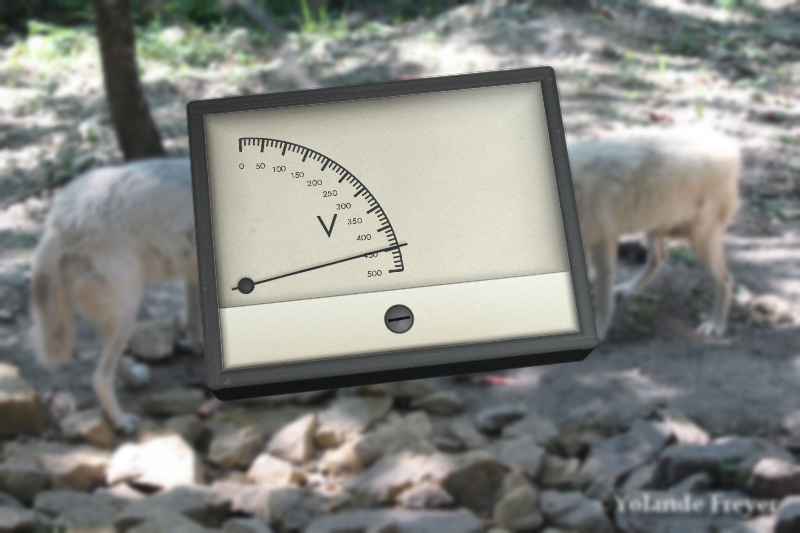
V 450
